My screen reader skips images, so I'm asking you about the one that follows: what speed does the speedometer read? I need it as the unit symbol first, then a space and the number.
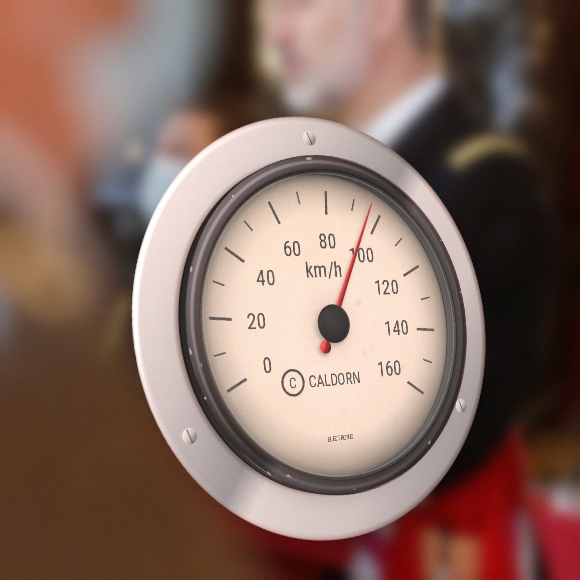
km/h 95
